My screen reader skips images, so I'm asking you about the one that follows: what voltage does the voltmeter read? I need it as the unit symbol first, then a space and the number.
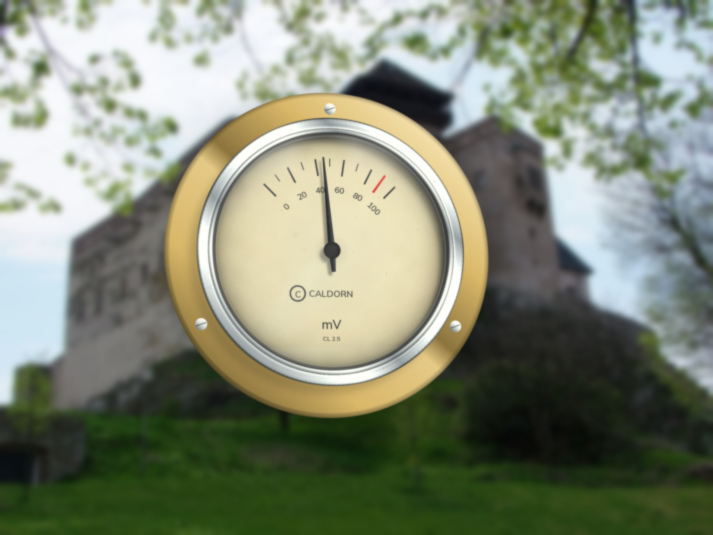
mV 45
